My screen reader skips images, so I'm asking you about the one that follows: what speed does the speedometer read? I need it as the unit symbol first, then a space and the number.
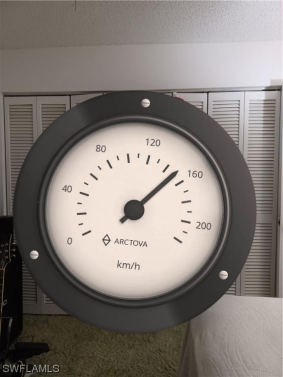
km/h 150
